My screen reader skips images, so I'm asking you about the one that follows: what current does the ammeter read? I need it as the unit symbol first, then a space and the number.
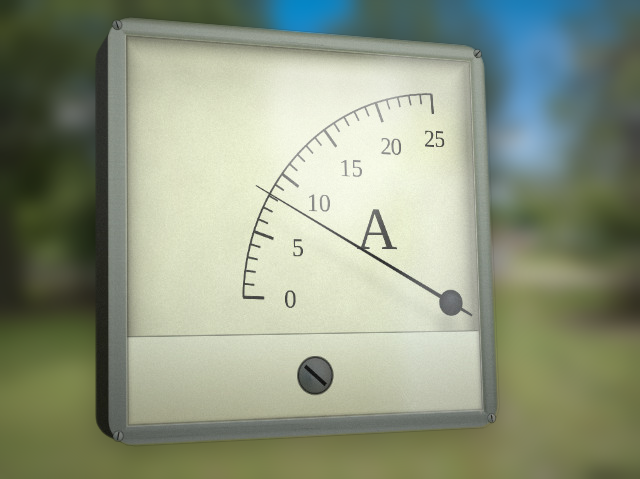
A 8
